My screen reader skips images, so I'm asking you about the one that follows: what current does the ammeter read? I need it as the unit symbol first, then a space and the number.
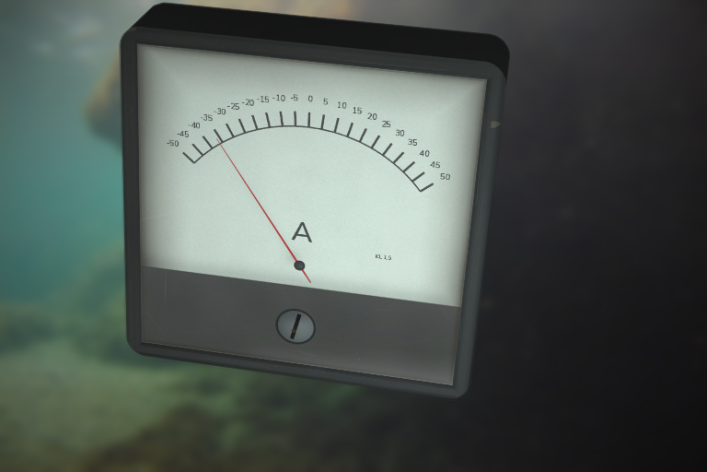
A -35
